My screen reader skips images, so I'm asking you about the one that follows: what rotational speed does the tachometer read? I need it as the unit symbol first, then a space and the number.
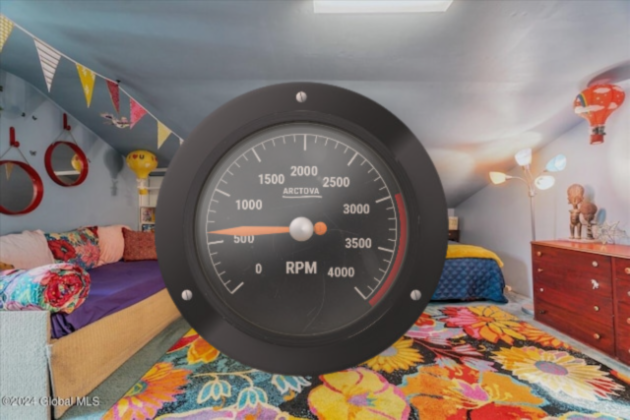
rpm 600
